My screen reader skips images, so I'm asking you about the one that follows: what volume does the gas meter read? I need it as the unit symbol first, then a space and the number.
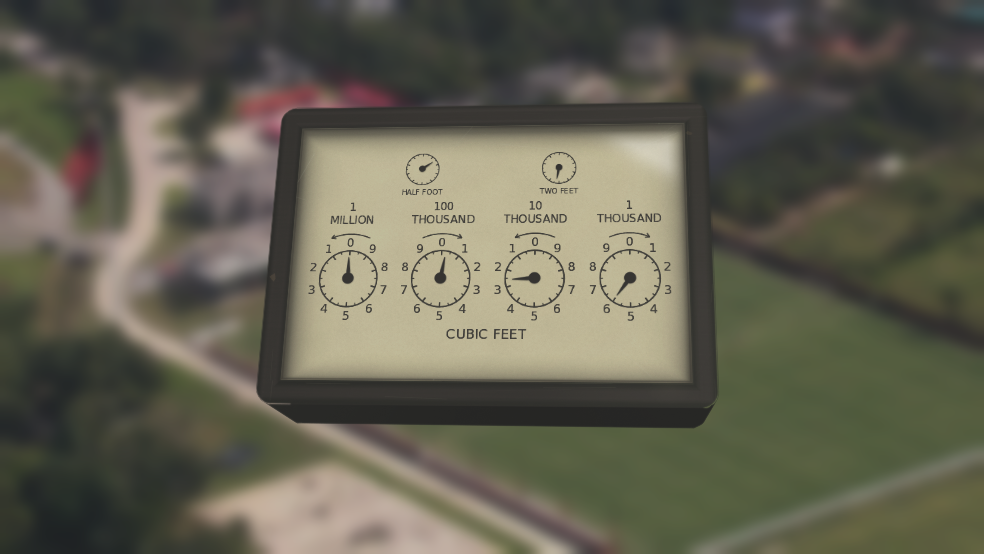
ft³ 2600
